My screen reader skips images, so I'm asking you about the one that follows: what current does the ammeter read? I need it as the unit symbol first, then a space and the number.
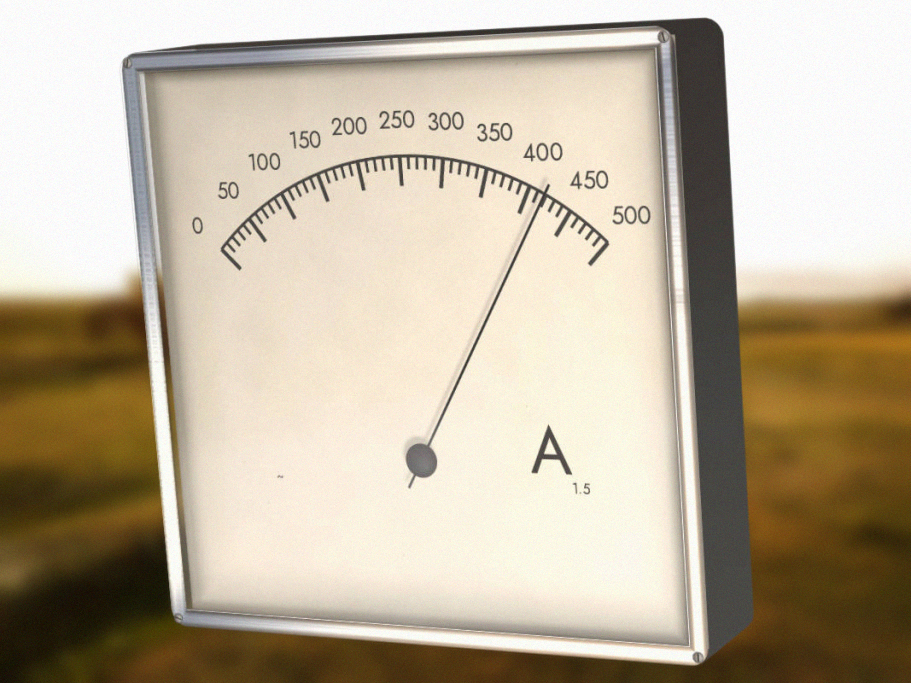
A 420
